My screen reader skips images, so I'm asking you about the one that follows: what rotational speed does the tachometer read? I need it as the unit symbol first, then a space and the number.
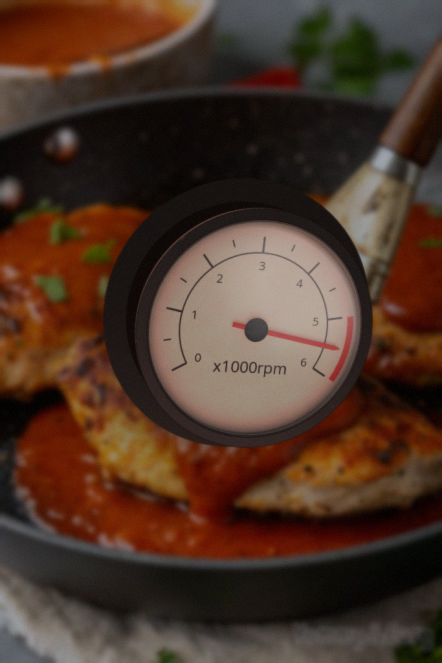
rpm 5500
